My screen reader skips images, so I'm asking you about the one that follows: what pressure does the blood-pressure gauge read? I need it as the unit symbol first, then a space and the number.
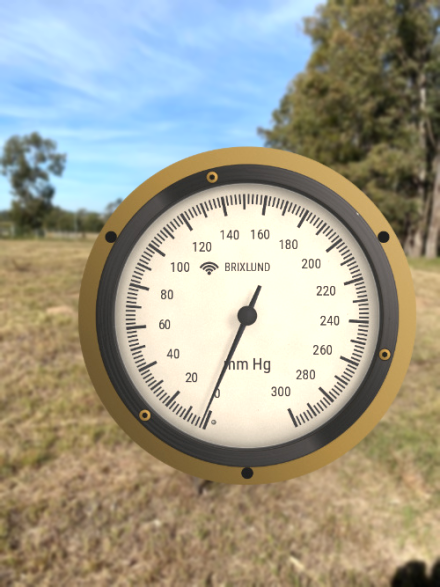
mmHg 2
